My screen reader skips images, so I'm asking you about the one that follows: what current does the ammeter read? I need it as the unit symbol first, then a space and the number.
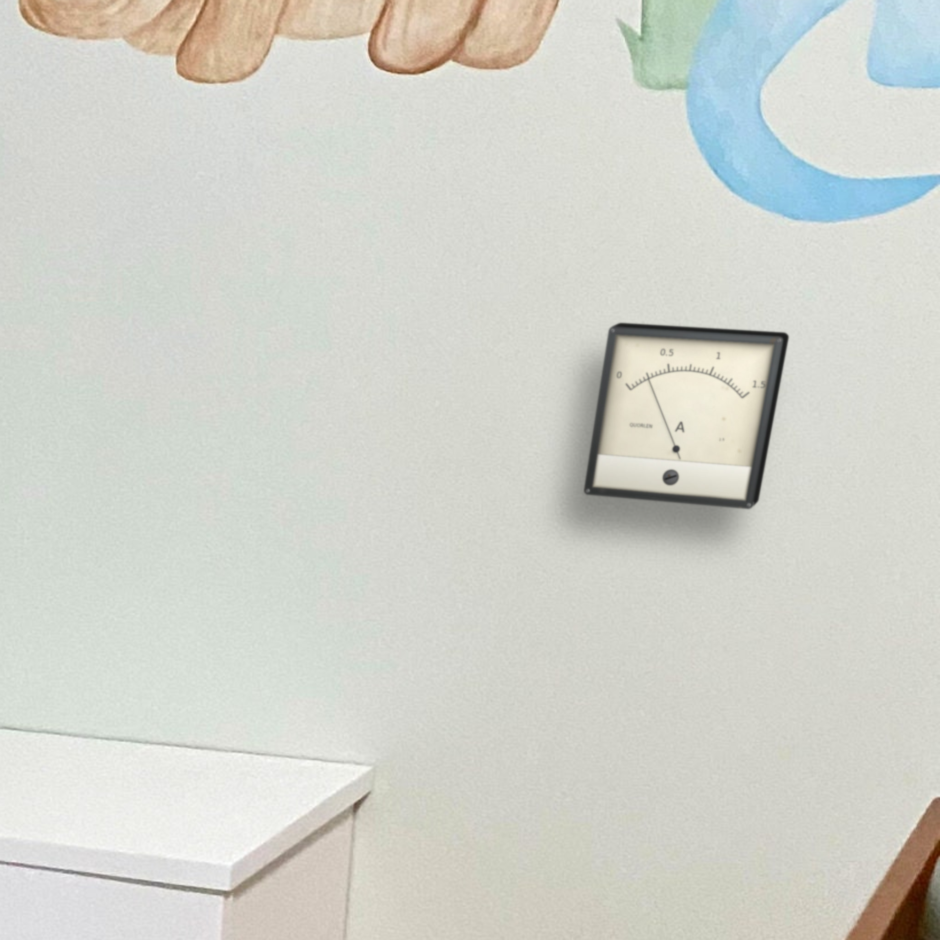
A 0.25
